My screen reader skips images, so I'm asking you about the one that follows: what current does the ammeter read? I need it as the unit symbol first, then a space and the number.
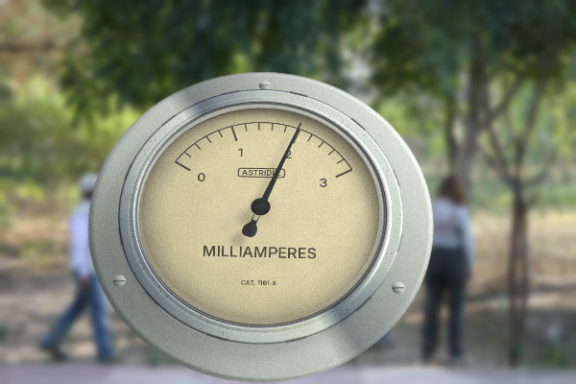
mA 2
